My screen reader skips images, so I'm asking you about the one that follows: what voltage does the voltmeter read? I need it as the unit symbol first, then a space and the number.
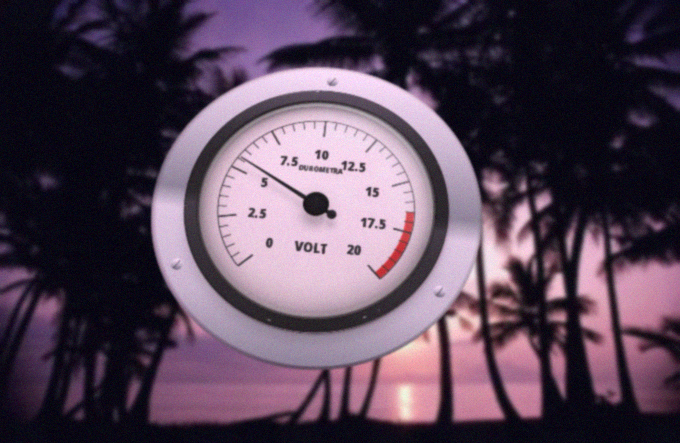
V 5.5
